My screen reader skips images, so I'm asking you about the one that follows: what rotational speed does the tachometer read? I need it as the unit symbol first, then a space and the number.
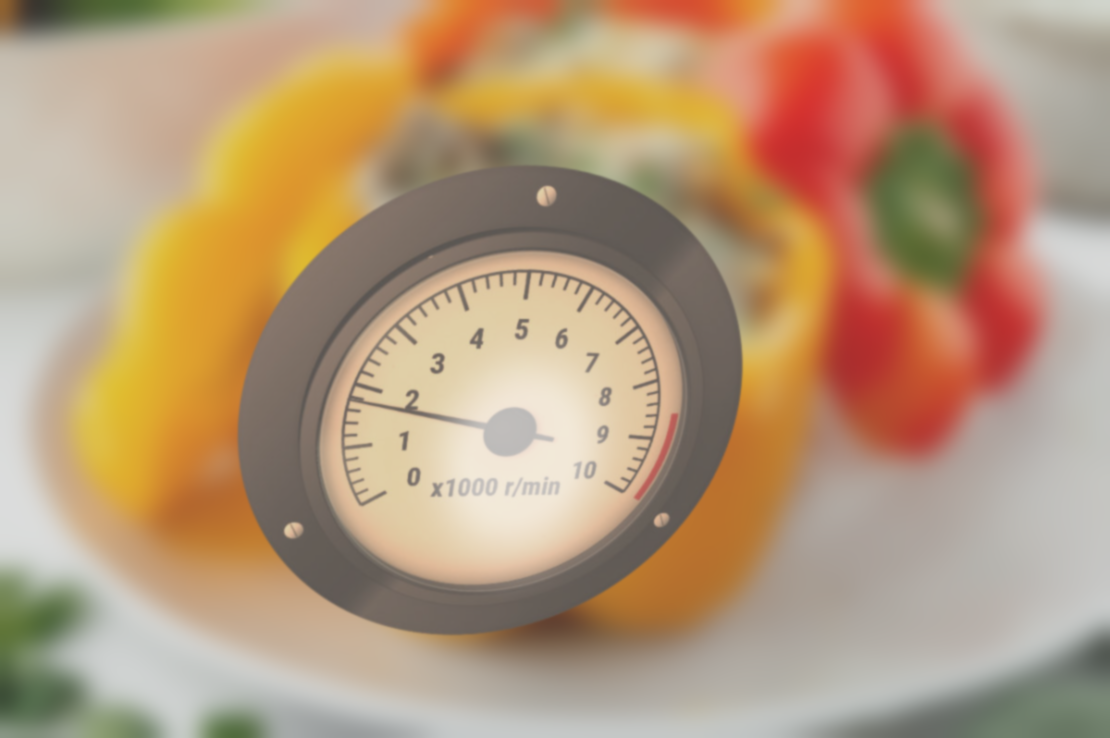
rpm 1800
